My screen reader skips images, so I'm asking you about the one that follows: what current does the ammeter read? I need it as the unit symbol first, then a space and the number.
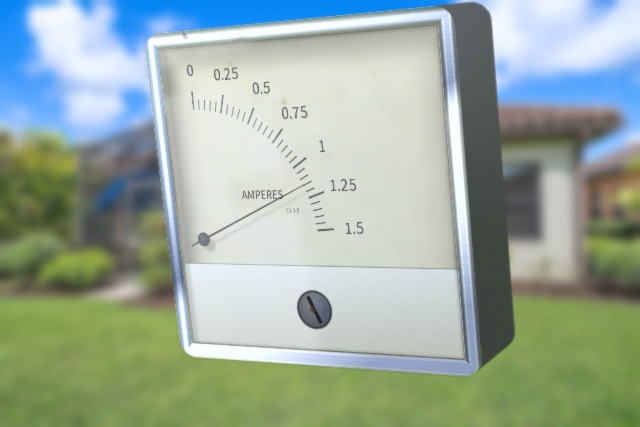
A 1.15
